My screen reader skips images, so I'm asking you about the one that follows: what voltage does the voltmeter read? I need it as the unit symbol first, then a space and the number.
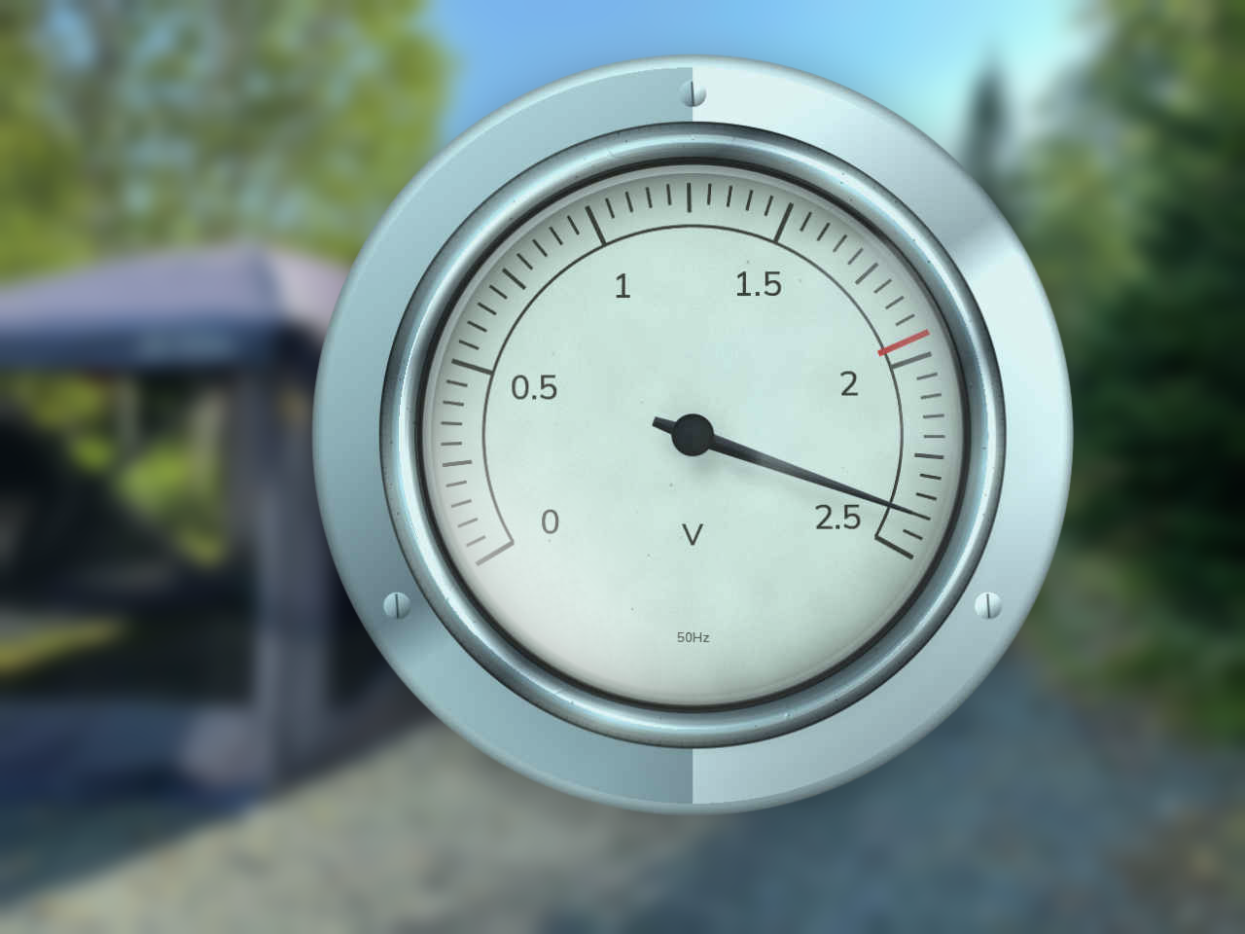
V 2.4
